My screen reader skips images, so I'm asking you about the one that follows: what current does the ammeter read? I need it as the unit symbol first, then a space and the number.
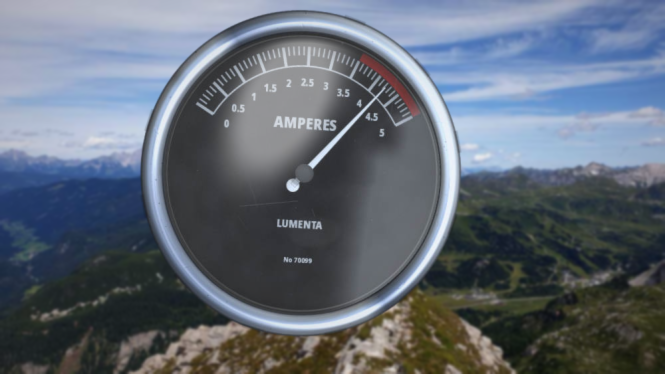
A 4.2
